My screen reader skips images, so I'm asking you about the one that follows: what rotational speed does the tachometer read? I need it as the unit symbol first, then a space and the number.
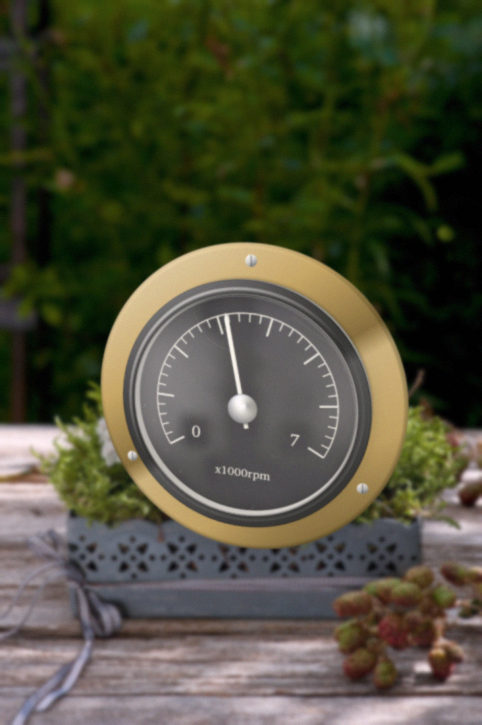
rpm 3200
